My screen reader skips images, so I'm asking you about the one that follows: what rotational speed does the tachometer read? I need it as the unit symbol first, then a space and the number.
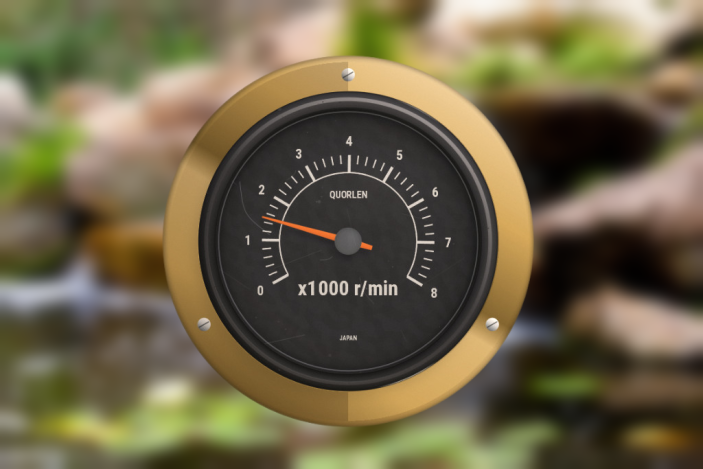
rpm 1500
